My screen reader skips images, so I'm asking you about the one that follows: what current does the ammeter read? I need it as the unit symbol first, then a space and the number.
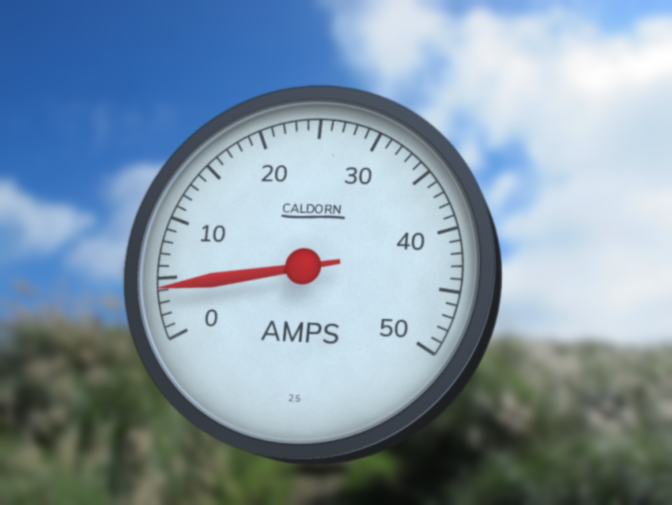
A 4
